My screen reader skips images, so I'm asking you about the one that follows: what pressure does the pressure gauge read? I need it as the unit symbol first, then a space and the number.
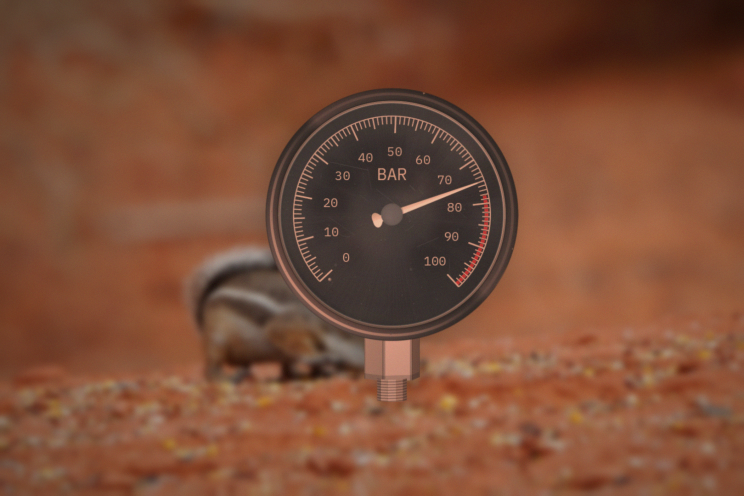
bar 75
